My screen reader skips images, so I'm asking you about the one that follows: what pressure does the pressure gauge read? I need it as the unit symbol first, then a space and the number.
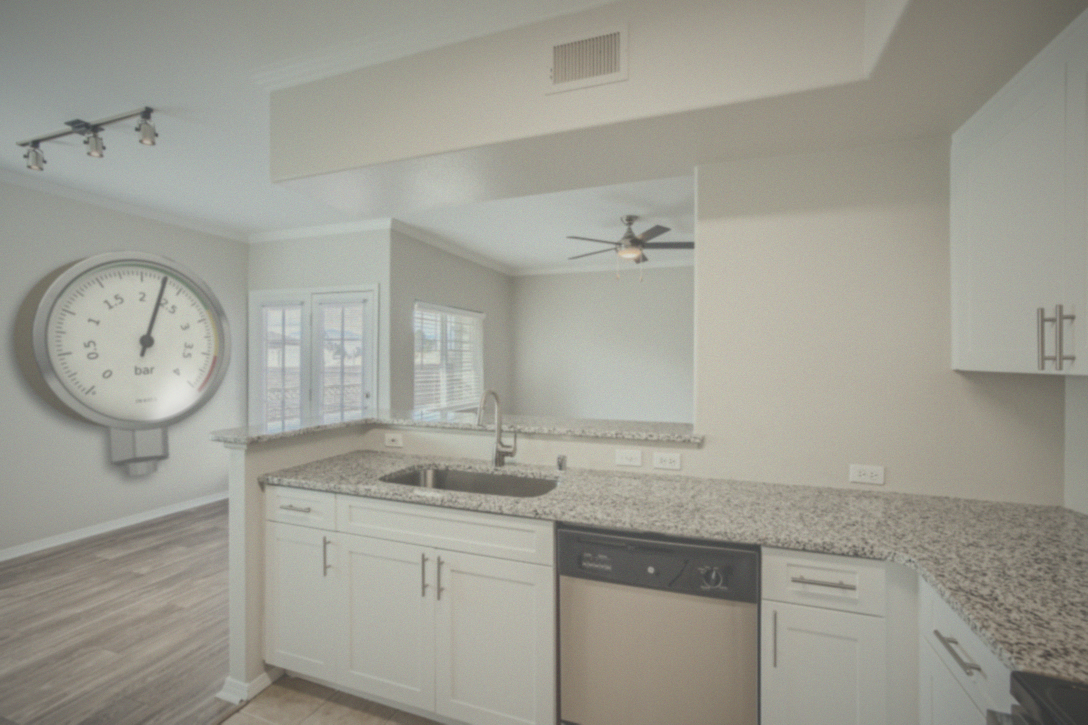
bar 2.25
